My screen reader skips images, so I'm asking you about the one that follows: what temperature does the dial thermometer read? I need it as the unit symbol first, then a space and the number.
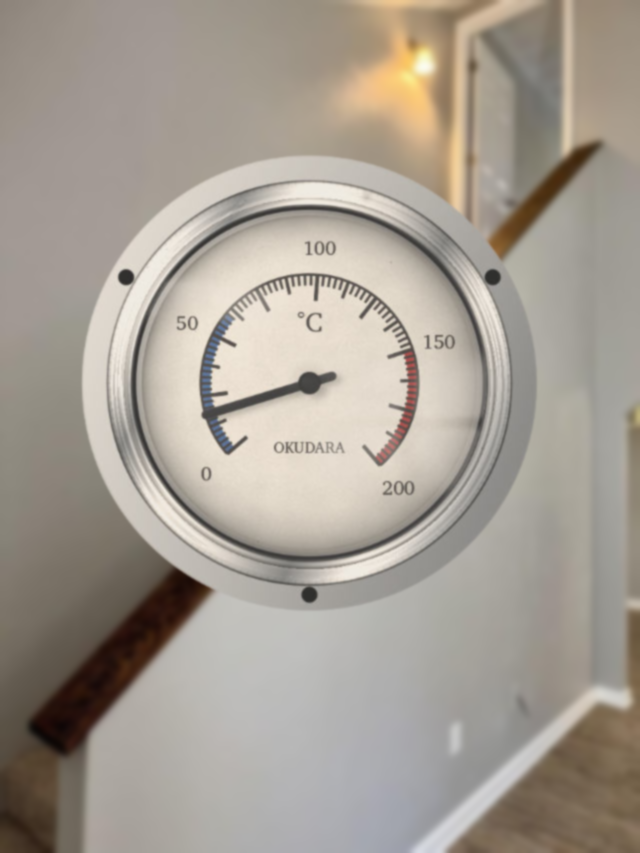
°C 17.5
